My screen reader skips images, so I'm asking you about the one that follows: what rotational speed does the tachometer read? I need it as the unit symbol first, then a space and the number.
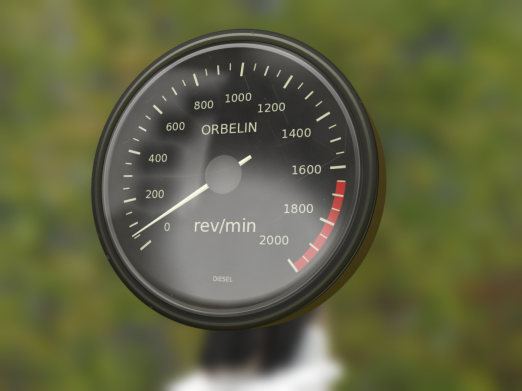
rpm 50
